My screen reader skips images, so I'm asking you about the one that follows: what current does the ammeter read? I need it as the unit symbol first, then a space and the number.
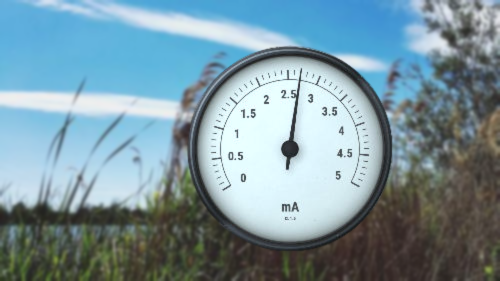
mA 2.7
